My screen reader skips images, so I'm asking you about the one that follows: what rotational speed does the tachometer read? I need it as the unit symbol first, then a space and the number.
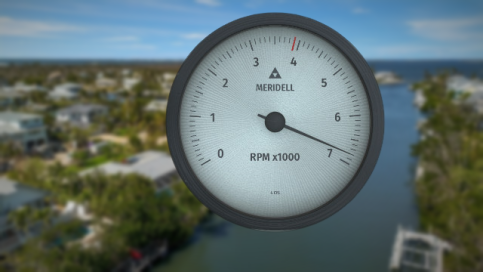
rpm 6800
